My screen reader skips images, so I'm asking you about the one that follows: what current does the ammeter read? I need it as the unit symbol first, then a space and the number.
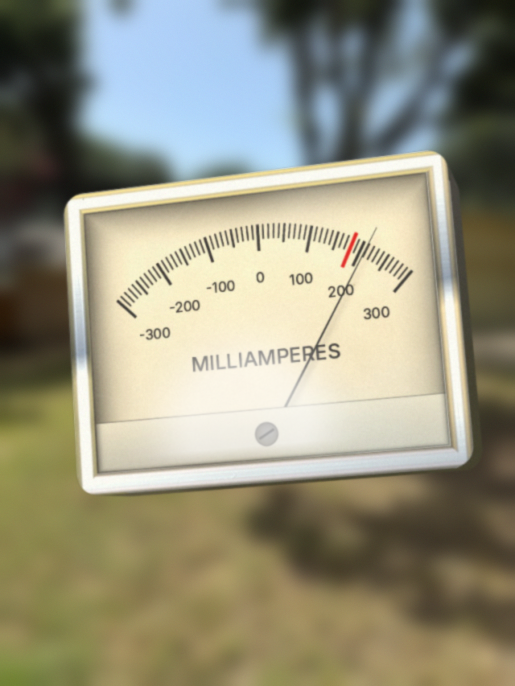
mA 210
